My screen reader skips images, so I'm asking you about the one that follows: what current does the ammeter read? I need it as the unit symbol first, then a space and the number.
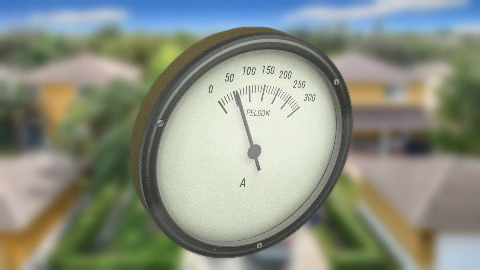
A 50
